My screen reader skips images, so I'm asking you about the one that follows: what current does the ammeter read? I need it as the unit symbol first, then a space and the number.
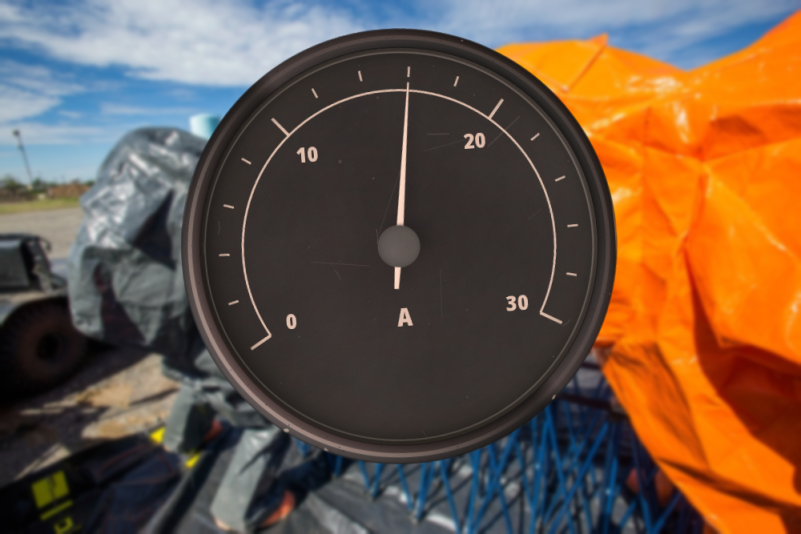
A 16
